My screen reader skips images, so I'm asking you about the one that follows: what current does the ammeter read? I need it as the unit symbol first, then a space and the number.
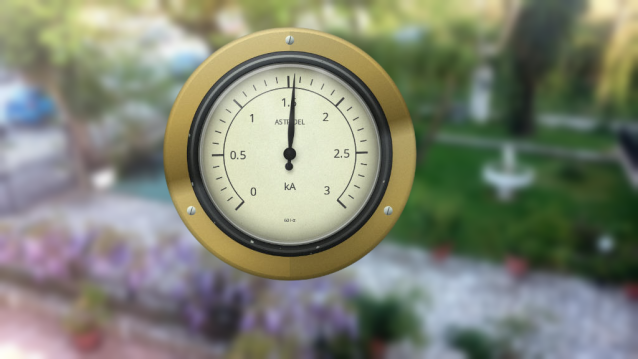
kA 1.55
